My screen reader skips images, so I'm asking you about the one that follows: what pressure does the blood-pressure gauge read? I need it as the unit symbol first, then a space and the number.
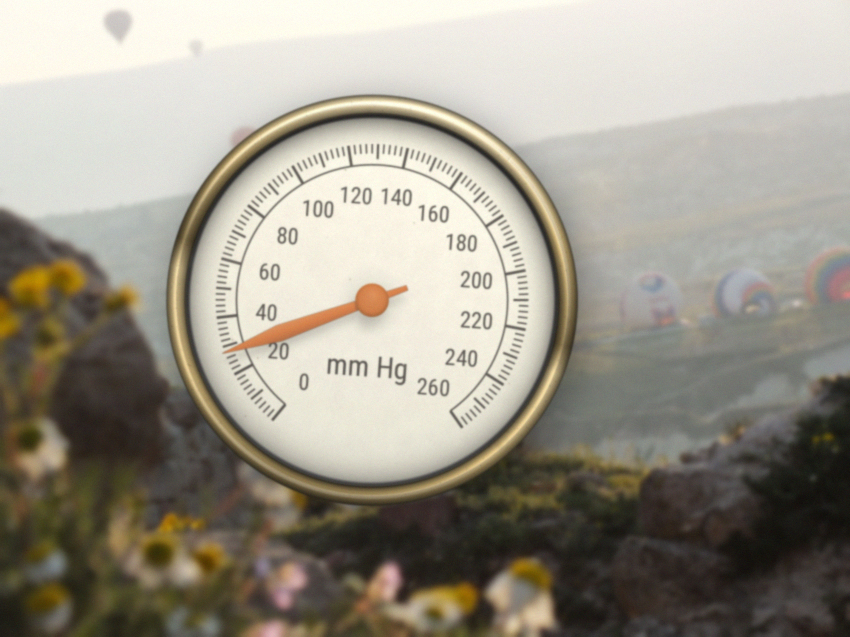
mmHg 28
